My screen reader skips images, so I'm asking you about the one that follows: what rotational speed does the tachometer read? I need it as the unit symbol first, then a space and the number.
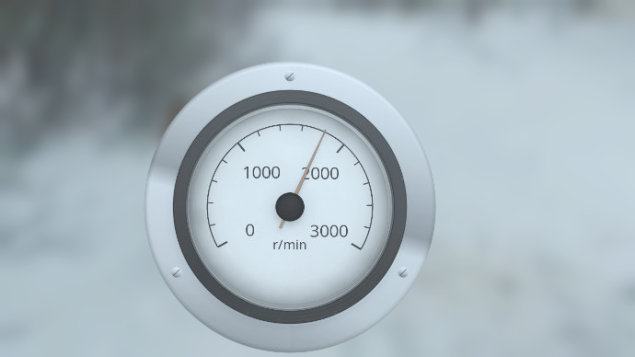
rpm 1800
